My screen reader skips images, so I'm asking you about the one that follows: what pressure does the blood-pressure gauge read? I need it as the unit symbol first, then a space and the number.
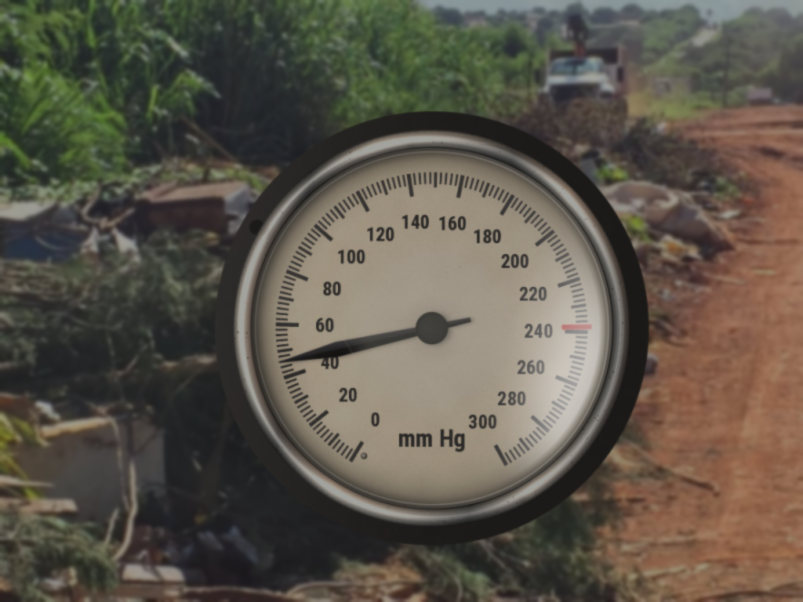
mmHg 46
